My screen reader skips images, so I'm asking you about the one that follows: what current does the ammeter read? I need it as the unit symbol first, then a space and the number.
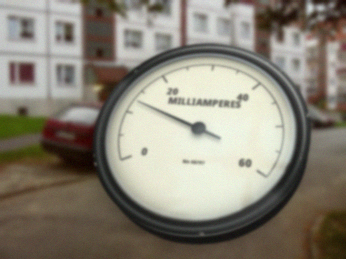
mA 12.5
